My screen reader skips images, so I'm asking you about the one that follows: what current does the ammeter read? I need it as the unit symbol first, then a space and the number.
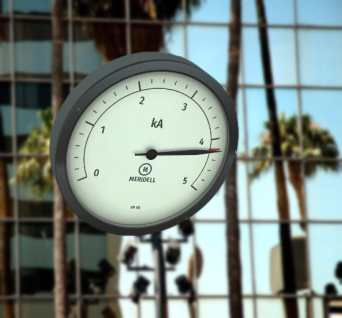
kA 4.2
